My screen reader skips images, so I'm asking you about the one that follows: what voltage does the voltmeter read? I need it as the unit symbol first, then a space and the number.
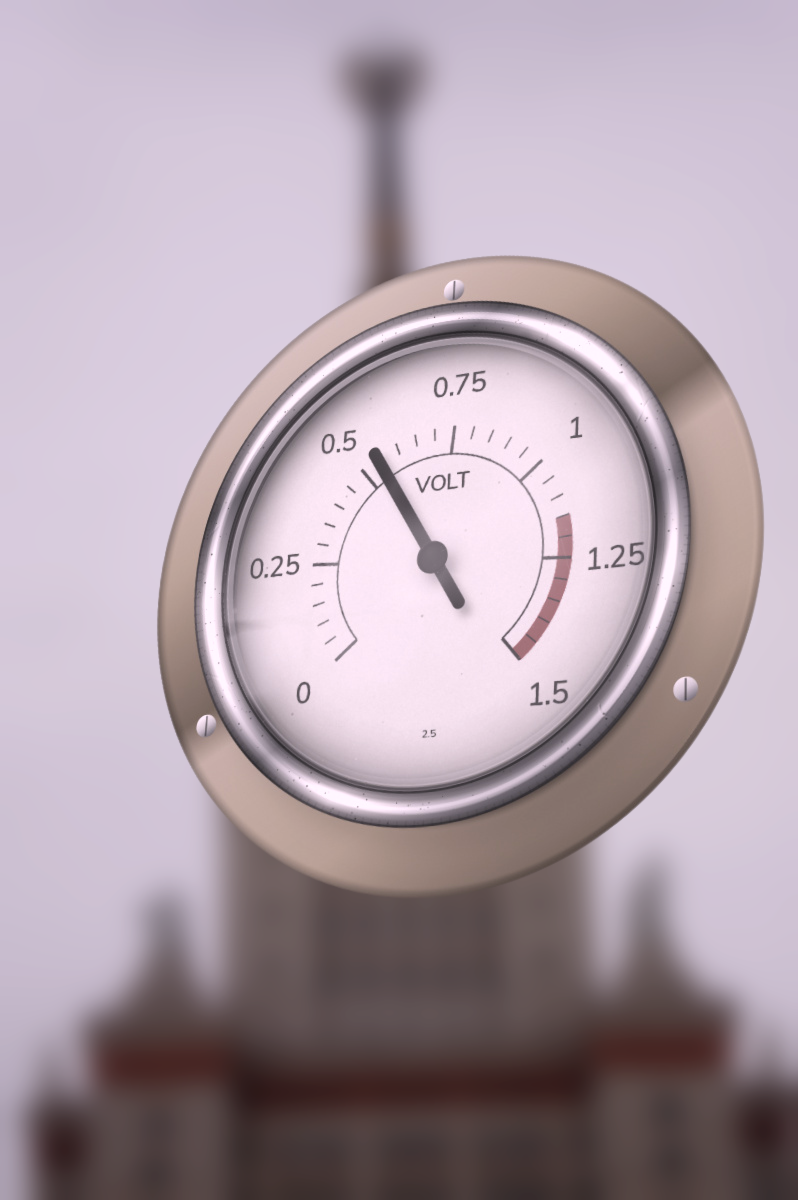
V 0.55
